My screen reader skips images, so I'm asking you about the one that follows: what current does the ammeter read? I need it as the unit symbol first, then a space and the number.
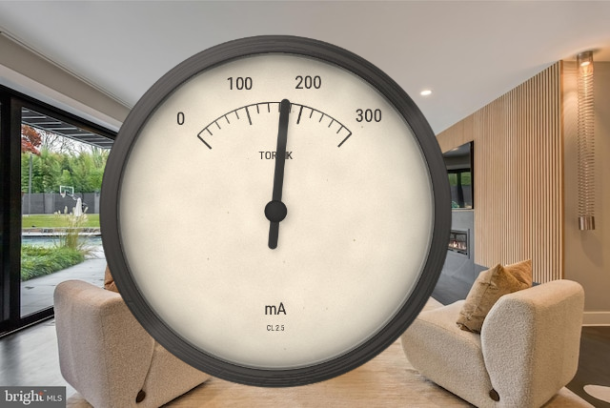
mA 170
